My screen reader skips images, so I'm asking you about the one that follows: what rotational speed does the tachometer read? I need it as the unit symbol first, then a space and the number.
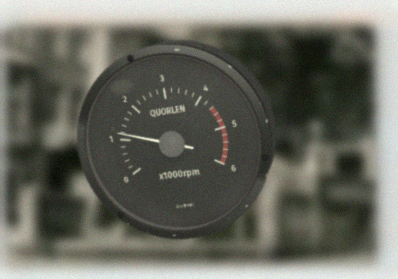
rpm 1200
